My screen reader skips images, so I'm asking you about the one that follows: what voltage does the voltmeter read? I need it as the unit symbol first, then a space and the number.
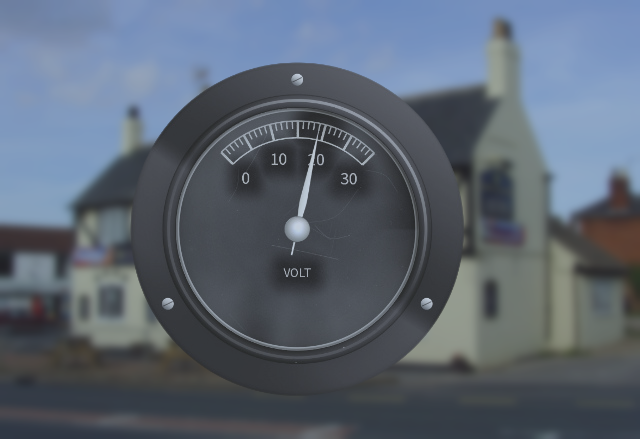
V 19
